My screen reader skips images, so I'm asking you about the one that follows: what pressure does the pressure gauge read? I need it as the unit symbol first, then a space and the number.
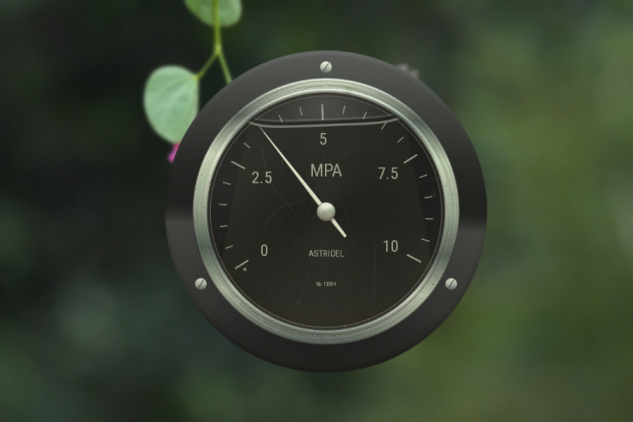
MPa 3.5
